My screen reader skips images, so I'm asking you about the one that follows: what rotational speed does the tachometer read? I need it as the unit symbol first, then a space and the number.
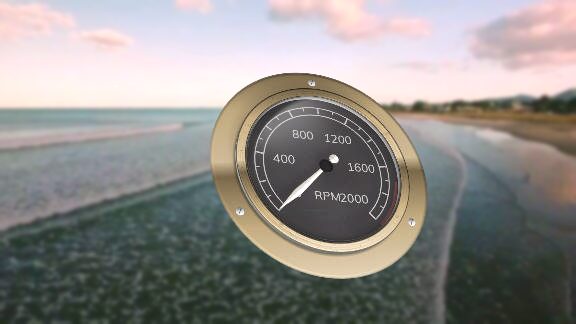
rpm 0
